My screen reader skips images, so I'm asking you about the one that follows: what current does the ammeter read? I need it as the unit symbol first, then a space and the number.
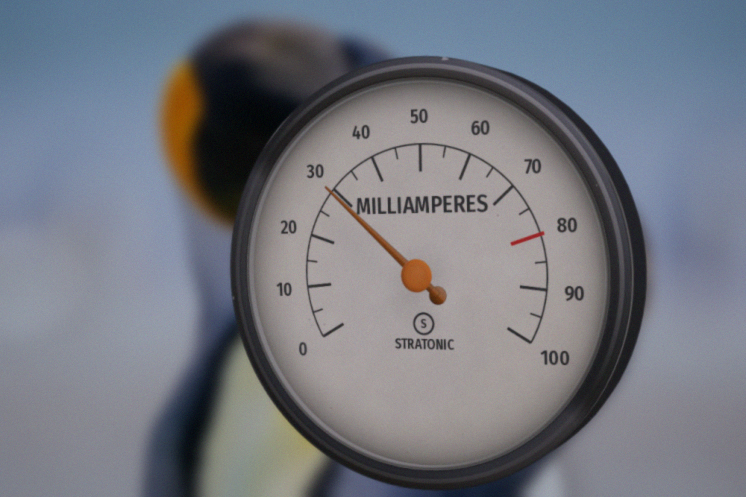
mA 30
